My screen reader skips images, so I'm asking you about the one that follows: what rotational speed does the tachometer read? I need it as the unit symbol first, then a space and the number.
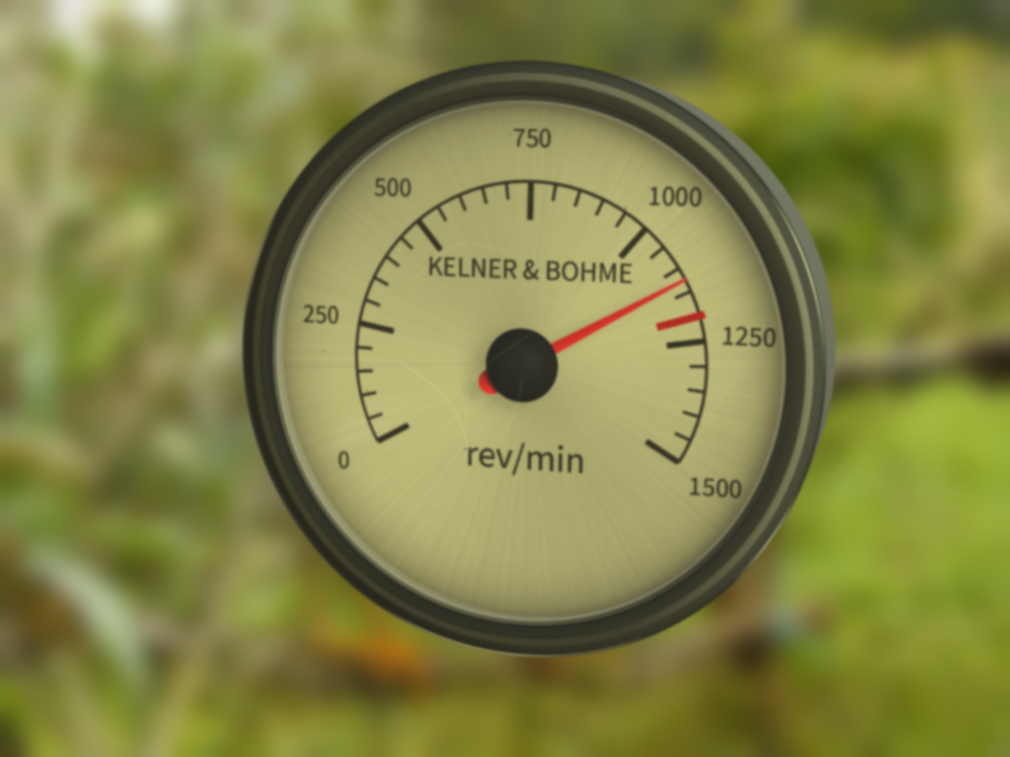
rpm 1125
